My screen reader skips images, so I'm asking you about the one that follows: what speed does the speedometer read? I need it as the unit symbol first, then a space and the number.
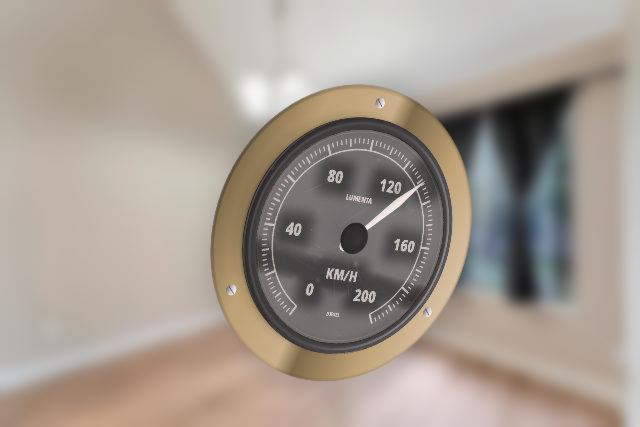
km/h 130
